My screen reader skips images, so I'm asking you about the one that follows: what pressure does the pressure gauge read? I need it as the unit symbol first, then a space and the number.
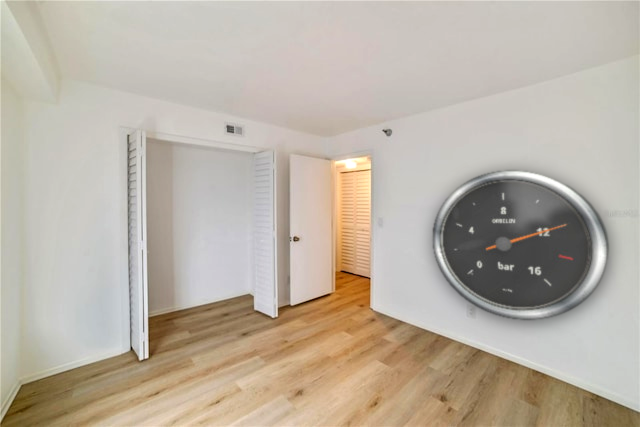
bar 12
